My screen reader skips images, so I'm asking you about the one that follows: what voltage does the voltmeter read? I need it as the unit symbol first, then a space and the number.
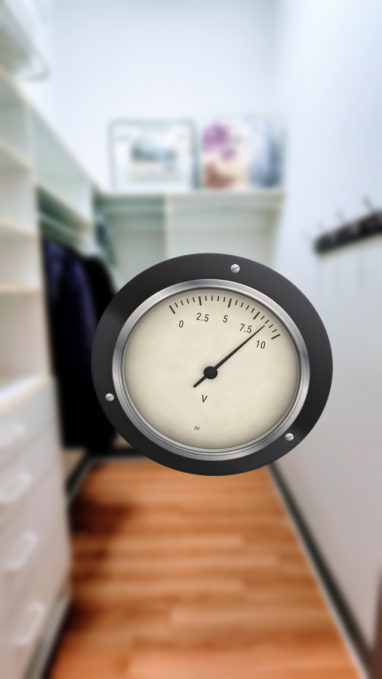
V 8.5
